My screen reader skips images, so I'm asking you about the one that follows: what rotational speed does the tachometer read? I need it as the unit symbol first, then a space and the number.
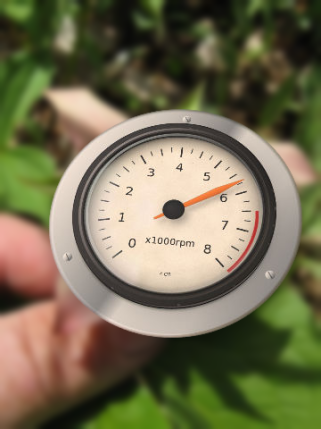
rpm 5750
